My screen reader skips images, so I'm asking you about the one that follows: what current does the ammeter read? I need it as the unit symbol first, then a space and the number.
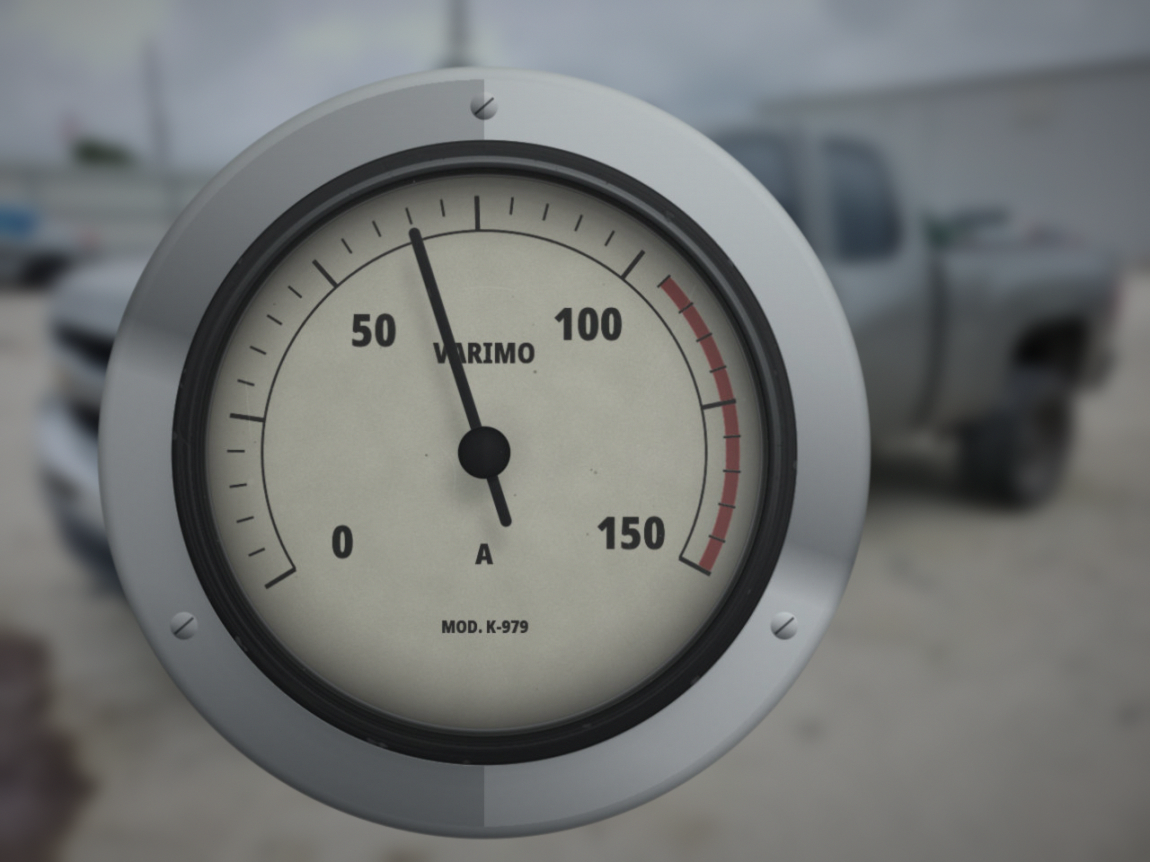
A 65
